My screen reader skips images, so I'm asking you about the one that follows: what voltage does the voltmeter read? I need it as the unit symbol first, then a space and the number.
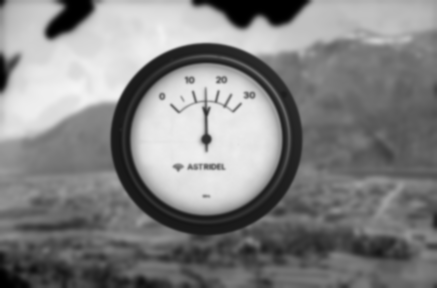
V 15
